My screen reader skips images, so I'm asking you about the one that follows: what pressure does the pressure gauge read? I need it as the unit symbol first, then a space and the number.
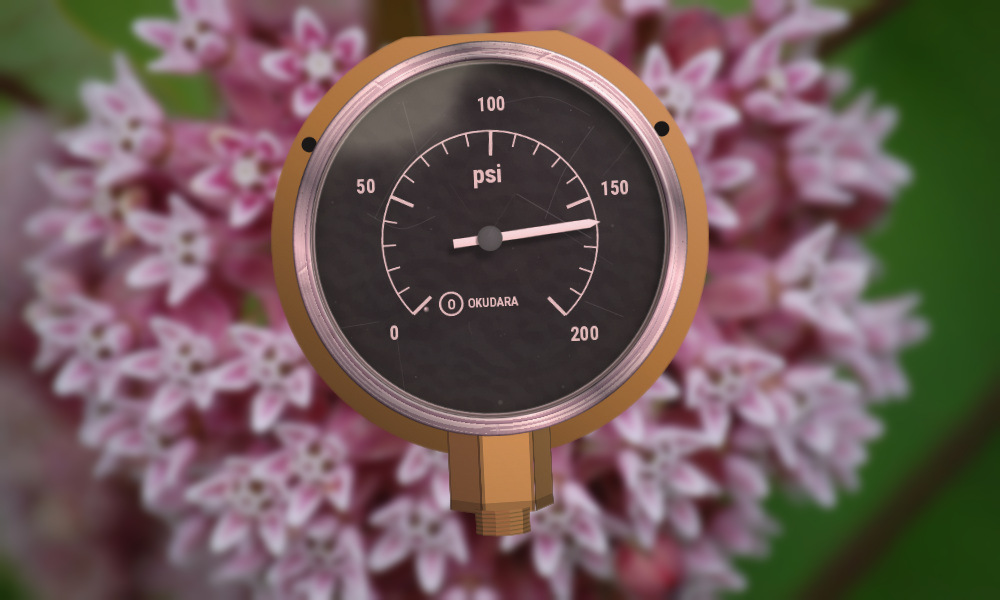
psi 160
